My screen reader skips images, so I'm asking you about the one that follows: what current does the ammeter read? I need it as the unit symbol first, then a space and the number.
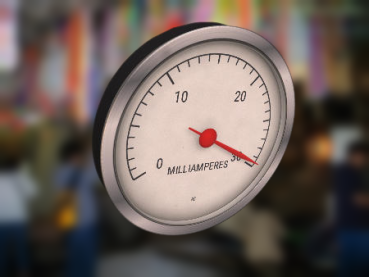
mA 29.5
